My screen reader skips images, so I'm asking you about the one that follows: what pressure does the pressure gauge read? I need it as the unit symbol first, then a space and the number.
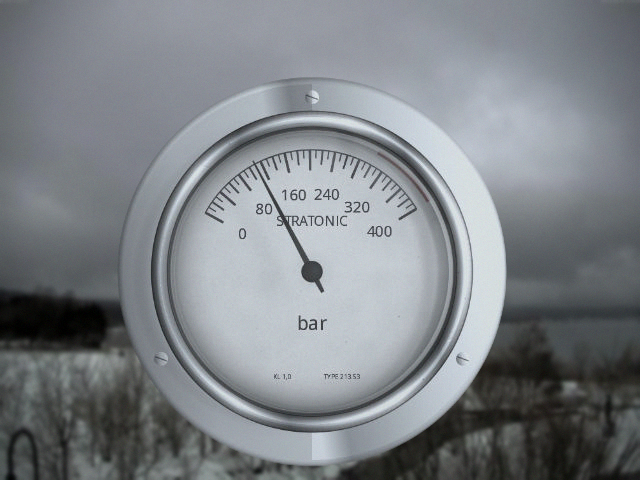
bar 110
